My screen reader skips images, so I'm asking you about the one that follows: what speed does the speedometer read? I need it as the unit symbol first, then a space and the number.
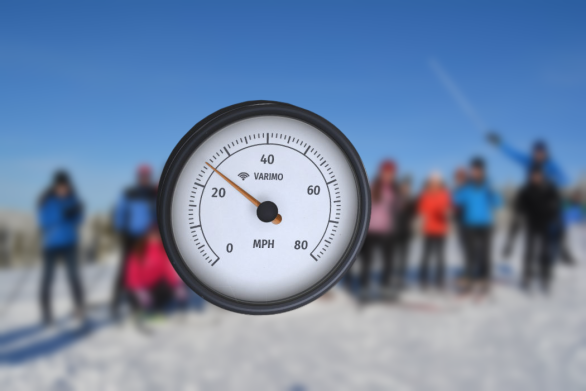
mph 25
